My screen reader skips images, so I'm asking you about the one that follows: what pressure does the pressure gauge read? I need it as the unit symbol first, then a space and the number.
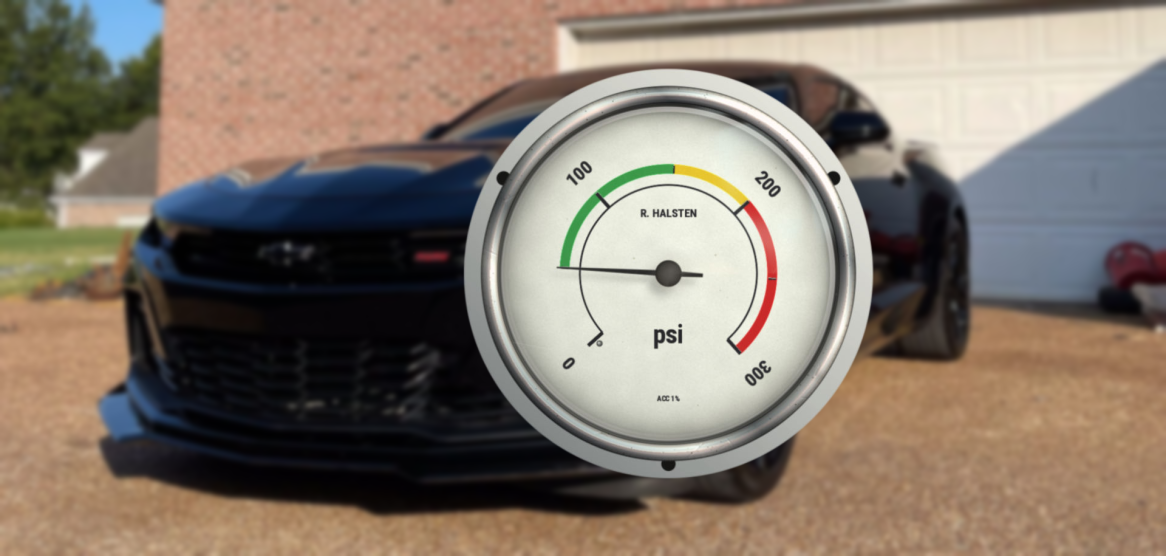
psi 50
